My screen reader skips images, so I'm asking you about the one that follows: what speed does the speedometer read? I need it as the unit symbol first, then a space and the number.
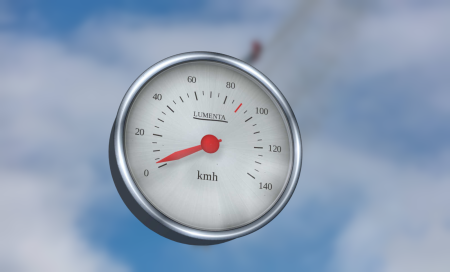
km/h 2.5
